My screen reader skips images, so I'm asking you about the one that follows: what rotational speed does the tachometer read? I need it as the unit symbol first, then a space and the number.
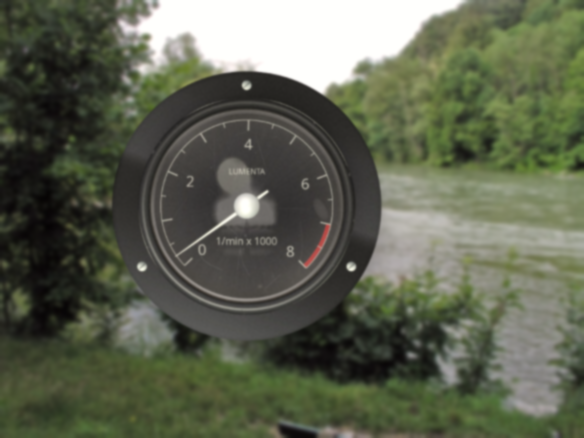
rpm 250
